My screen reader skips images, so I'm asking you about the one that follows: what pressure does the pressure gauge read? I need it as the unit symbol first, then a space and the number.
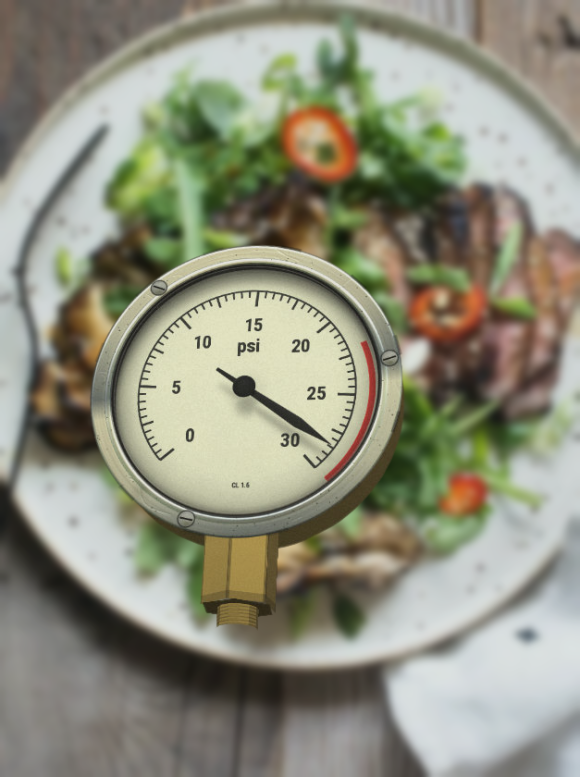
psi 28.5
